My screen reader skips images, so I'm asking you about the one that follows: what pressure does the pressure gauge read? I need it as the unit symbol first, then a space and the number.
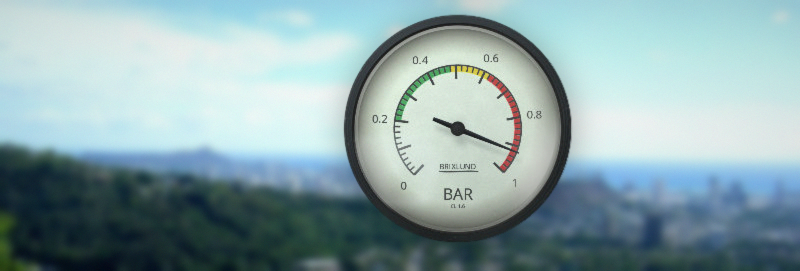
bar 0.92
